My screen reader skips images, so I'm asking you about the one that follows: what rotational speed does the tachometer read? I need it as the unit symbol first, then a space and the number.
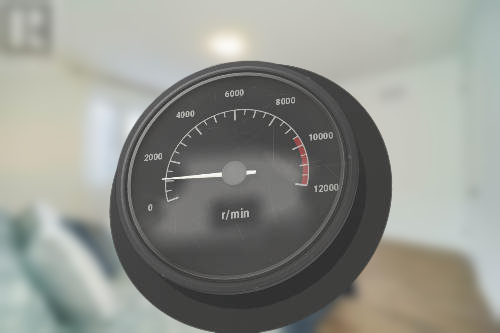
rpm 1000
